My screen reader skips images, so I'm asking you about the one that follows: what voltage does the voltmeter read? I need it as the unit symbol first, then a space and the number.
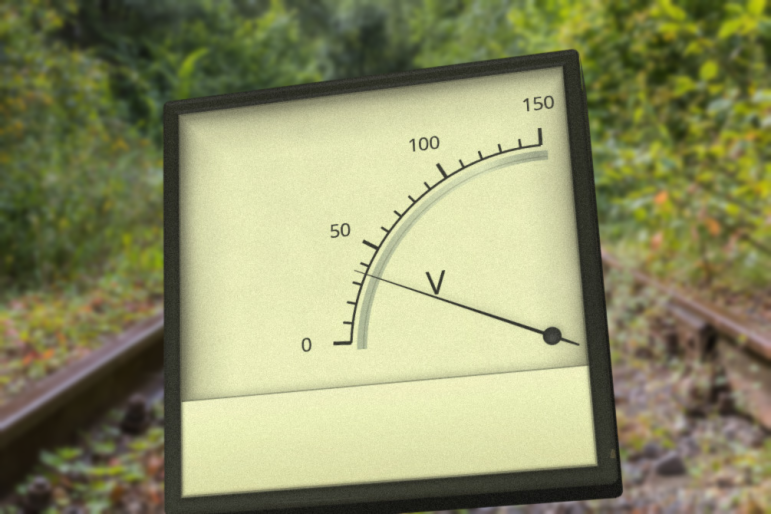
V 35
